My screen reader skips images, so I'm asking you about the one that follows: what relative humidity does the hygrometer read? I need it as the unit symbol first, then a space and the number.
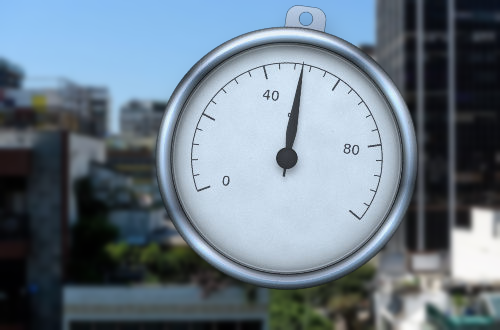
% 50
